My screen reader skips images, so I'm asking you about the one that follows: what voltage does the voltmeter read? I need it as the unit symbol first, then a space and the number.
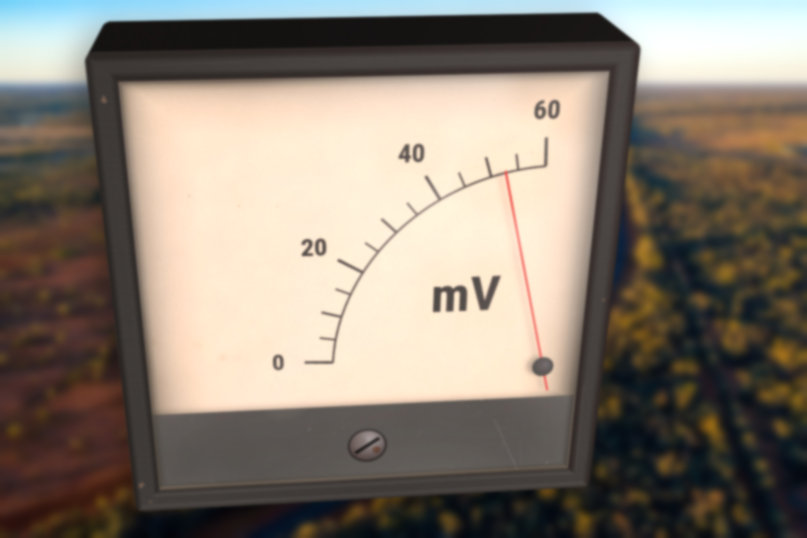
mV 52.5
